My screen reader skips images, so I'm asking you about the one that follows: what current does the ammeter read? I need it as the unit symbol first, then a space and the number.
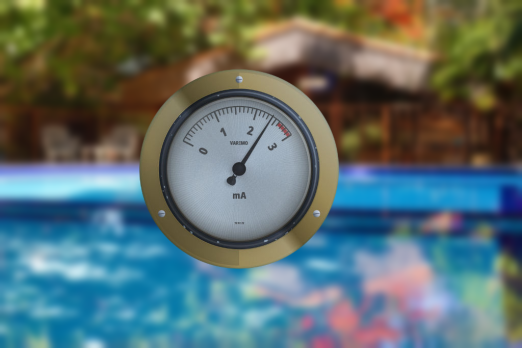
mA 2.4
